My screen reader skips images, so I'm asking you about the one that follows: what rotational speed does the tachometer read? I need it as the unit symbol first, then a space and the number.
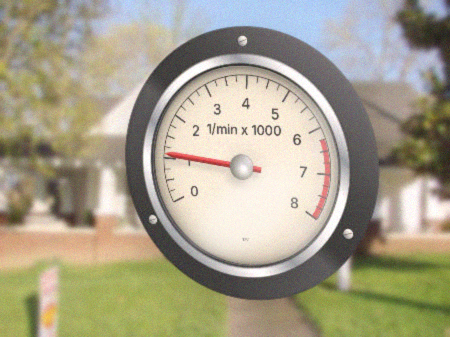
rpm 1125
